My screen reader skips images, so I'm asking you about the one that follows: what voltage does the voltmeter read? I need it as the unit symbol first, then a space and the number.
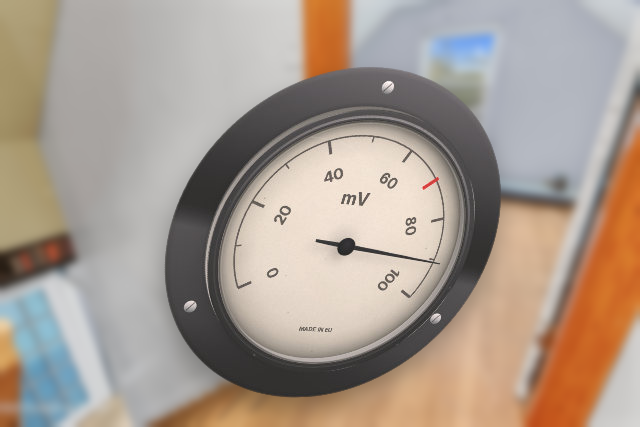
mV 90
